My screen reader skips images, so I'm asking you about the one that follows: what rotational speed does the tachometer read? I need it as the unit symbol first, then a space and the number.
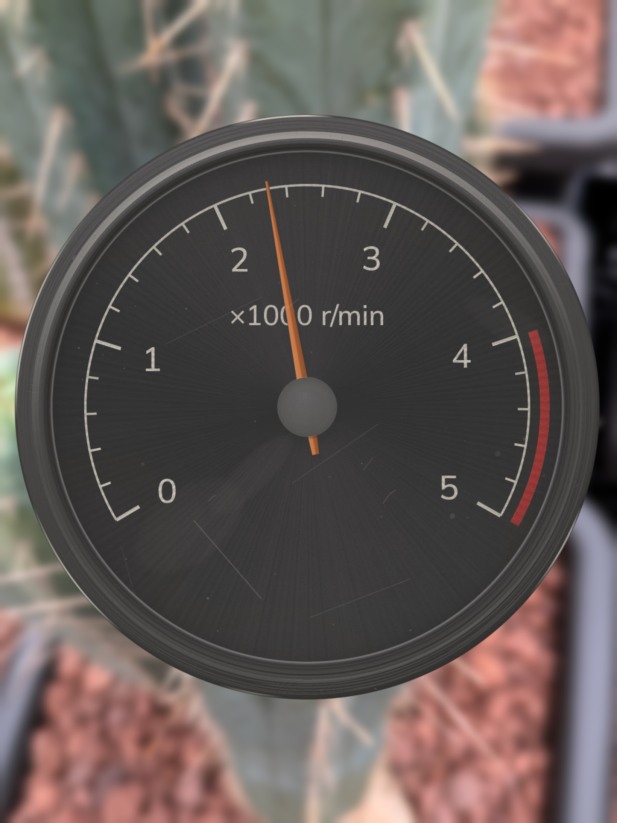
rpm 2300
